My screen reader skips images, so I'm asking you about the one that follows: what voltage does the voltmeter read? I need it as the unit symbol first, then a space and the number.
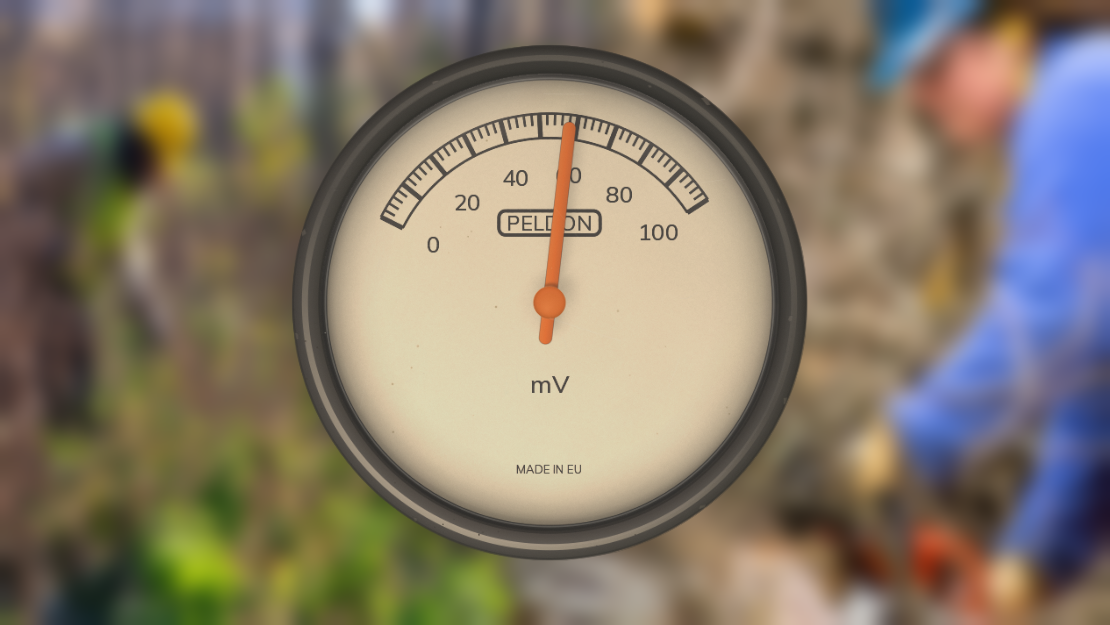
mV 58
